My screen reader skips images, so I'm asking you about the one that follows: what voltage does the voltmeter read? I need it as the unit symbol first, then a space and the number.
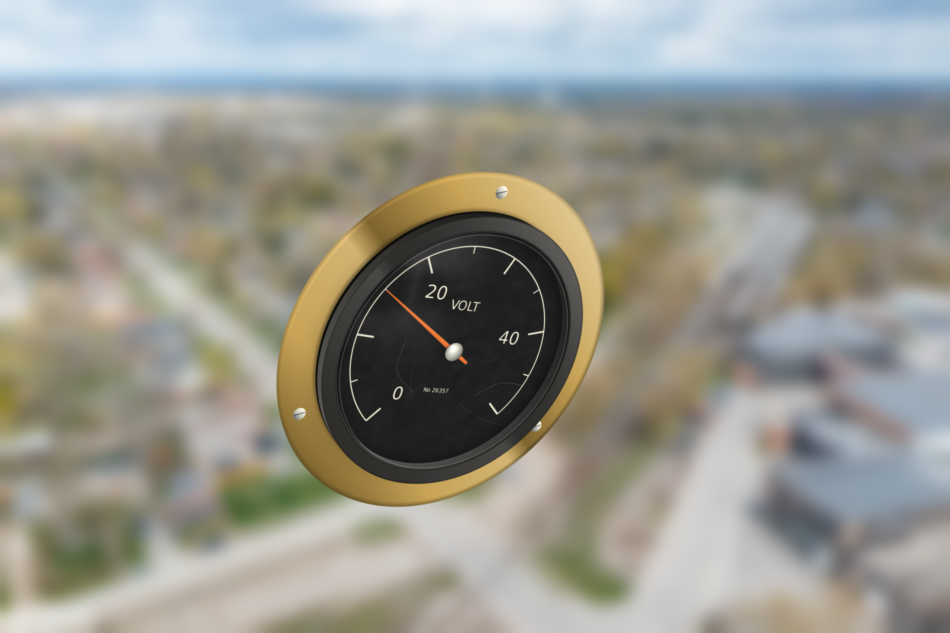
V 15
